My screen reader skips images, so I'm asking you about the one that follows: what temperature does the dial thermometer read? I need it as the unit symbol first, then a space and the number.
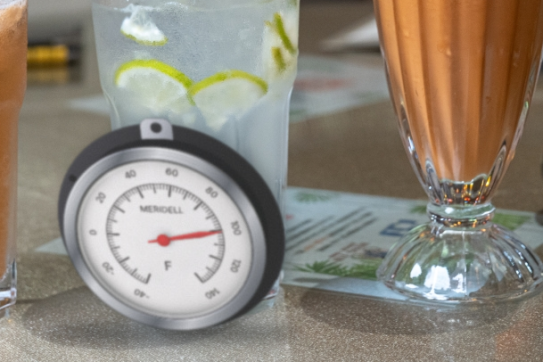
°F 100
